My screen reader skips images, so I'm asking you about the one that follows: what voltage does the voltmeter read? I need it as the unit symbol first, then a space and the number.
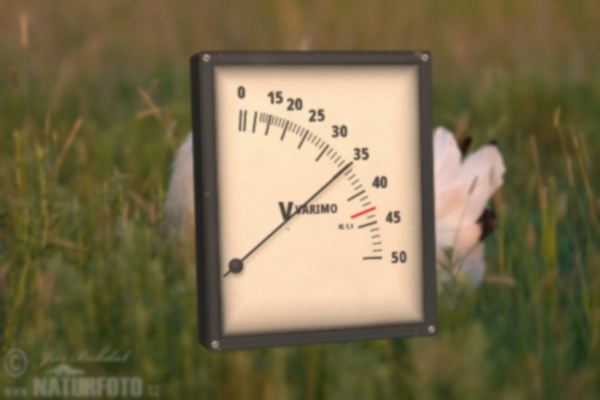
V 35
